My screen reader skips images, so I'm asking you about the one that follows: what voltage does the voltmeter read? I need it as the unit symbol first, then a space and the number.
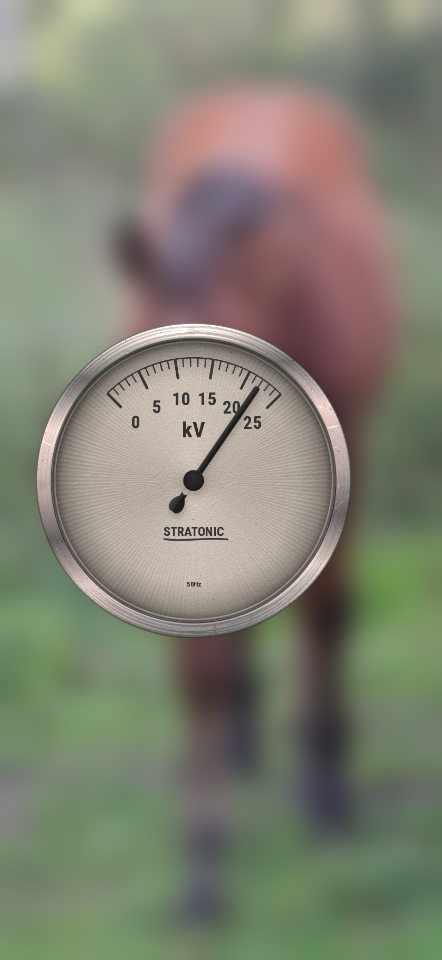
kV 22
